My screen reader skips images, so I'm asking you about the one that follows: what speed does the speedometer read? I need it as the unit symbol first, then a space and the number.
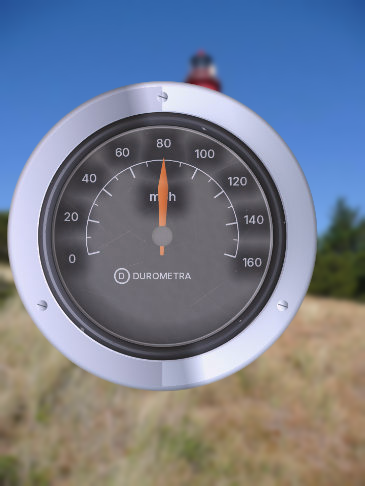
mph 80
